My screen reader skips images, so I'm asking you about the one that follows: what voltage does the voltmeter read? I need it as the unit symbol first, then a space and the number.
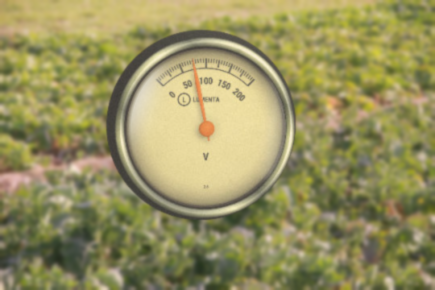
V 75
